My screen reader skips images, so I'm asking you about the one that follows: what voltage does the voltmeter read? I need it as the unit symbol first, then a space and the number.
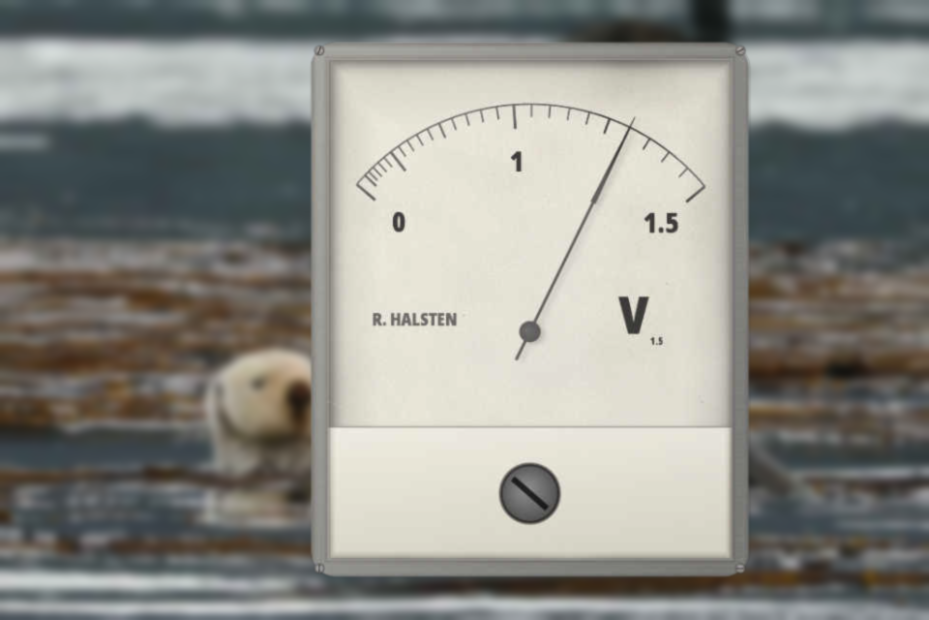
V 1.3
